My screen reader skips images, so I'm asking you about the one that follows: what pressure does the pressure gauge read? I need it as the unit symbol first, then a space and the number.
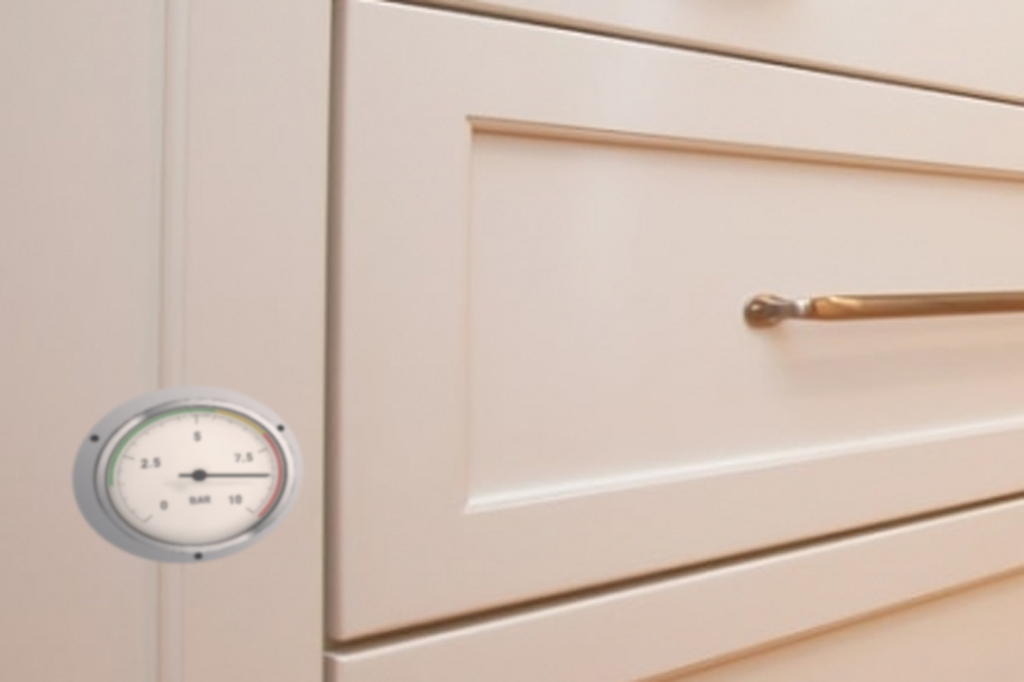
bar 8.5
